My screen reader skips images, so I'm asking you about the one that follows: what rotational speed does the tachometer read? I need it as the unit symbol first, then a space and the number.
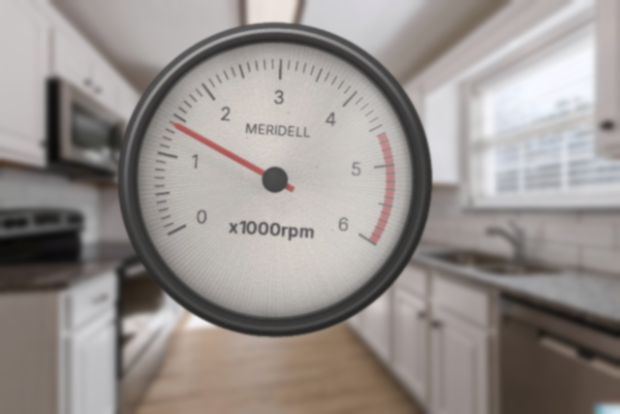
rpm 1400
